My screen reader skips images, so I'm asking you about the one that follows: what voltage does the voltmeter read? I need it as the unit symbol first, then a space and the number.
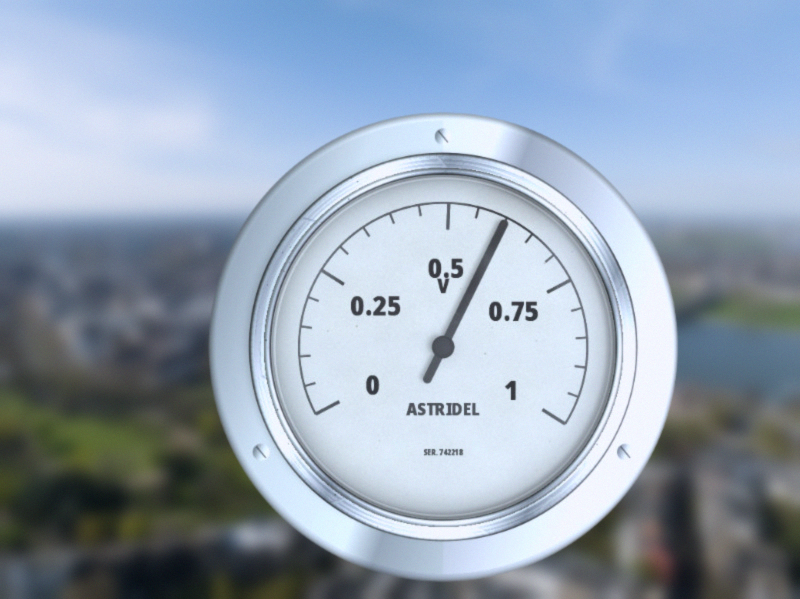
V 0.6
